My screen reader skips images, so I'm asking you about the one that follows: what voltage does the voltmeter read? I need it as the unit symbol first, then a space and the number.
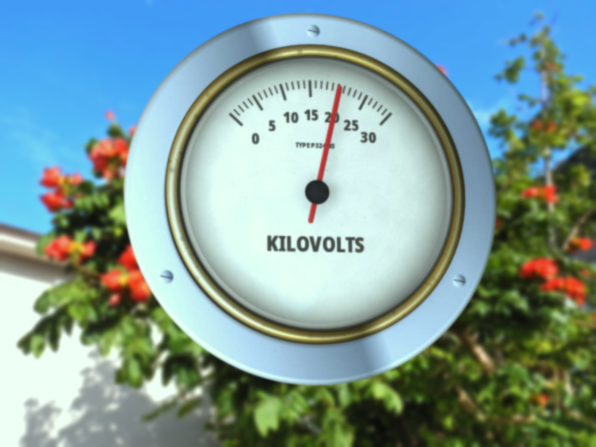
kV 20
